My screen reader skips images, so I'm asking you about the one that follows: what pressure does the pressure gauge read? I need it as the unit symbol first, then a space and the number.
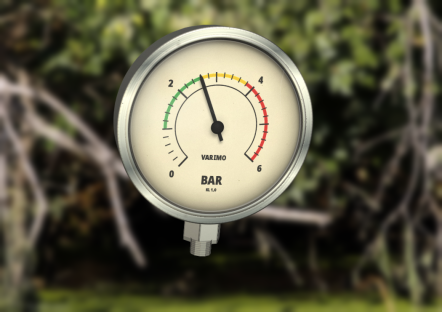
bar 2.6
